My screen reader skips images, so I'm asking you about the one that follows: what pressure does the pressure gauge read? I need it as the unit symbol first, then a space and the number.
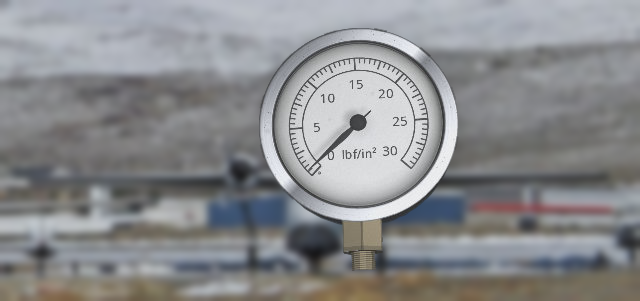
psi 0.5
